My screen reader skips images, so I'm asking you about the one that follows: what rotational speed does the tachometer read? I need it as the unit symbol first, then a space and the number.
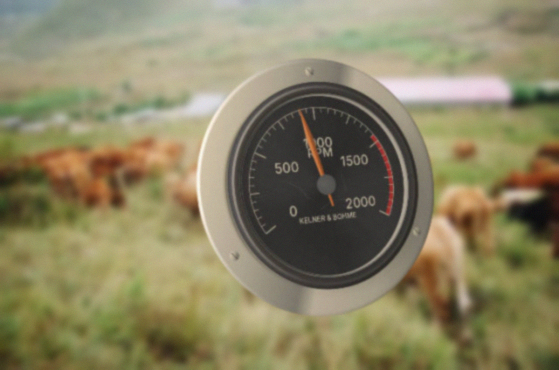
rpm 900
